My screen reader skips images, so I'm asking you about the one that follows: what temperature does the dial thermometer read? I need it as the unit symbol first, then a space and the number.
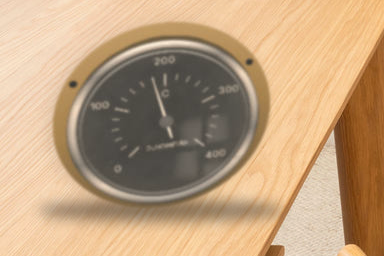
°C 180
